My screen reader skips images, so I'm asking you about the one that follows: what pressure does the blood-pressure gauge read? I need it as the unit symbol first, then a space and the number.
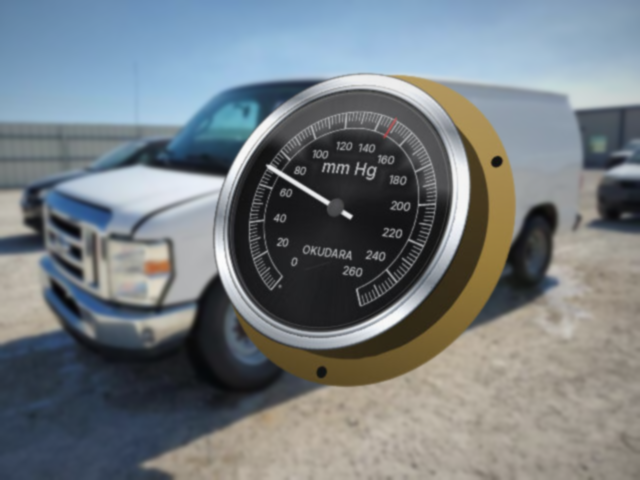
mmHg 70
